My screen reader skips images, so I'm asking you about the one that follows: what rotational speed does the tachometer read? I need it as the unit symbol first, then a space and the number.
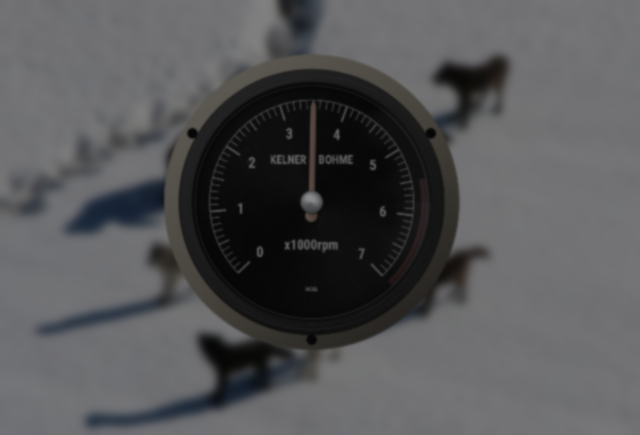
rpm 3500
